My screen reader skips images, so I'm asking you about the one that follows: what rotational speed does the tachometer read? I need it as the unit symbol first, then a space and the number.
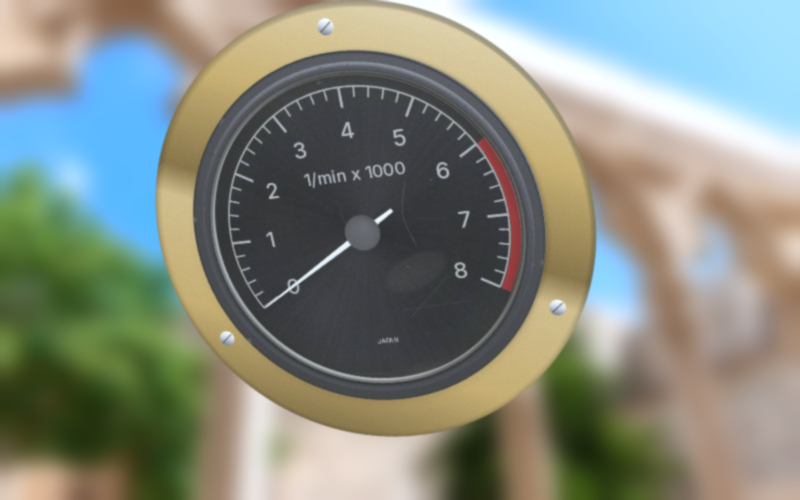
rpm 0
